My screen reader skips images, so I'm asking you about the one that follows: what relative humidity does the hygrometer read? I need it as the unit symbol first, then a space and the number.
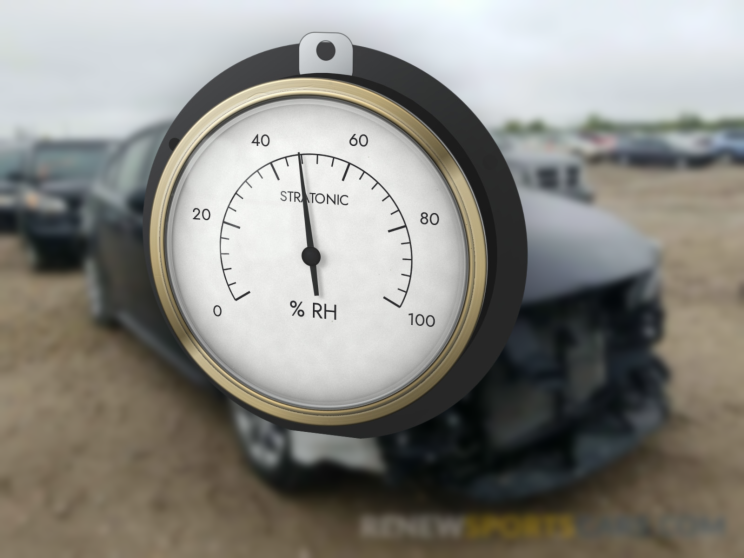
% 48
